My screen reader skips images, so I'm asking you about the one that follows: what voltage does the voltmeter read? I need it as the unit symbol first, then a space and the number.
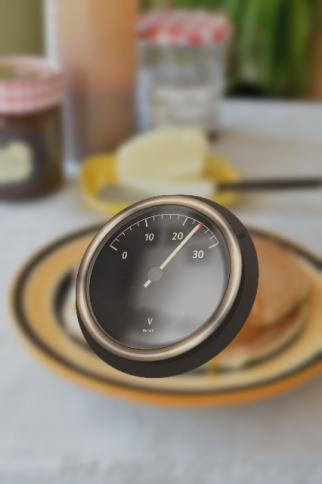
V 24
